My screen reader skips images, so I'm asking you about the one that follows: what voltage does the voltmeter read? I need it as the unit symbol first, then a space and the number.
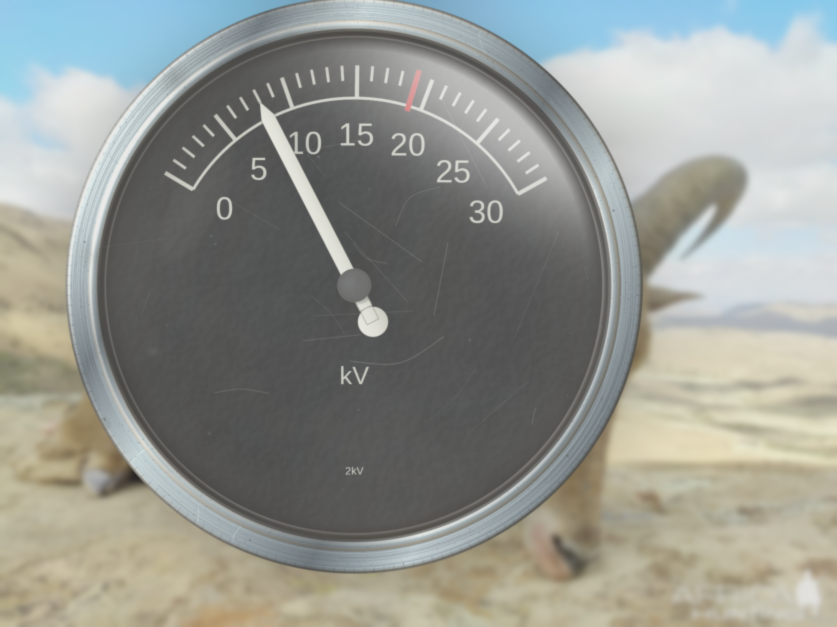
kV 8
